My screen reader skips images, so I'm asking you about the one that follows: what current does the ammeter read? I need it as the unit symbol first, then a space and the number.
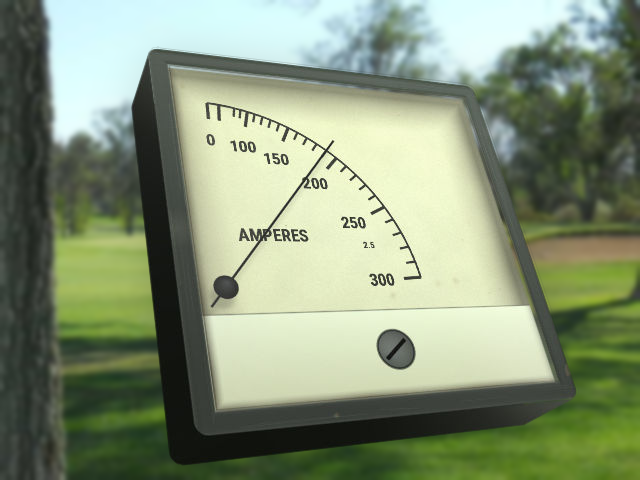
A 190
